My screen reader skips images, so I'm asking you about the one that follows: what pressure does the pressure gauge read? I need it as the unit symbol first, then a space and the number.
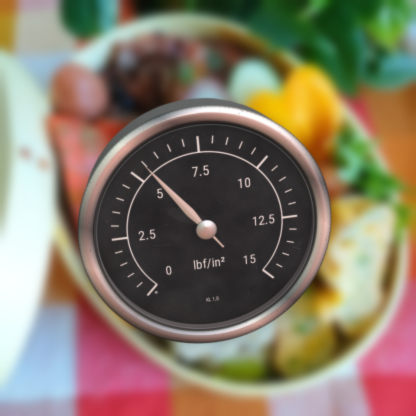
psi 5.5
